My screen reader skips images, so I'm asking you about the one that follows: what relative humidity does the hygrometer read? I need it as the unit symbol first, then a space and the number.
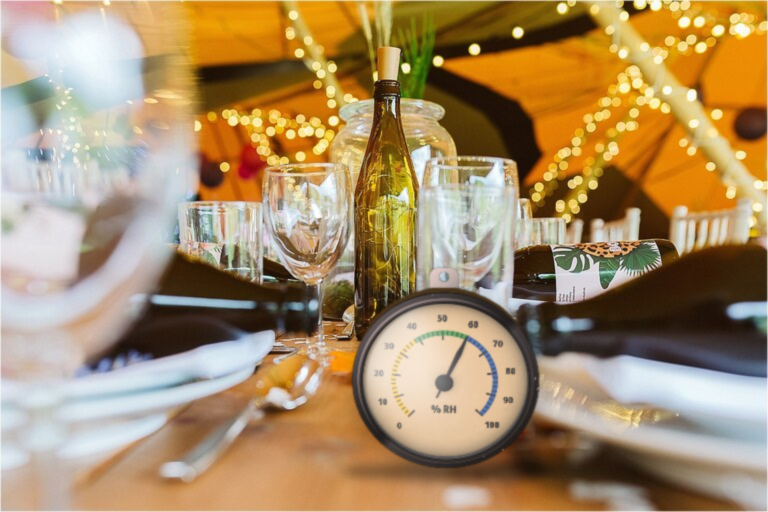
% 60
